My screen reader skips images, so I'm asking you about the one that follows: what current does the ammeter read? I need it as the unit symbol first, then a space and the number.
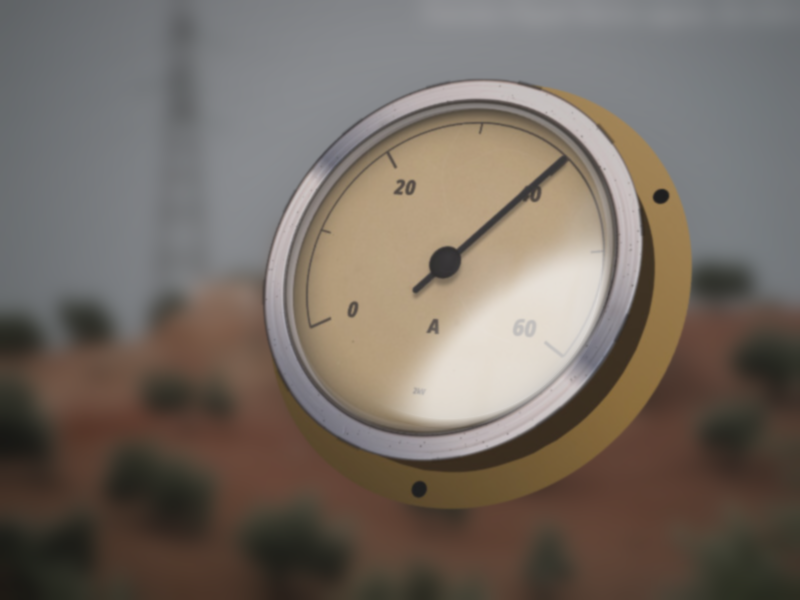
A 40
